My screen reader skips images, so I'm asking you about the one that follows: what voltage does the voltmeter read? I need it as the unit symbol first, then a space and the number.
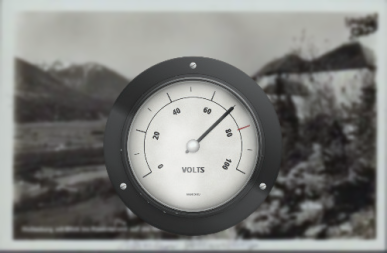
V 70
